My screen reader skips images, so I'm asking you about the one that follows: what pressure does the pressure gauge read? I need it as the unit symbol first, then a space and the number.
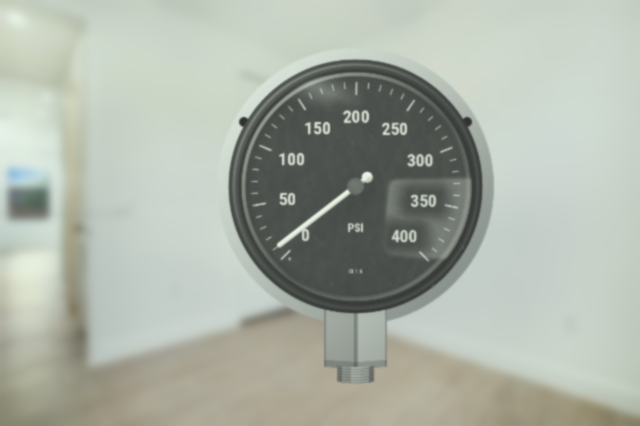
psi 10
